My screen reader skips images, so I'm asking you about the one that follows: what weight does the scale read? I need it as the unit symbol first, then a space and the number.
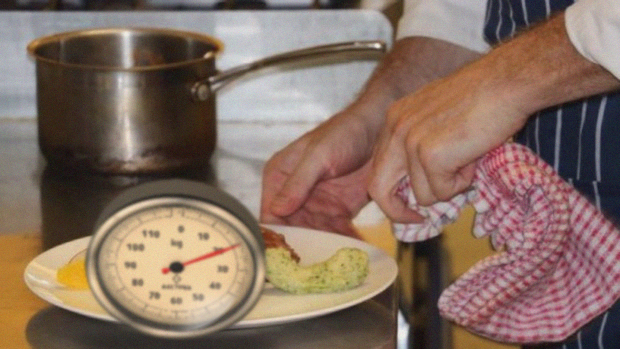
kg 20
